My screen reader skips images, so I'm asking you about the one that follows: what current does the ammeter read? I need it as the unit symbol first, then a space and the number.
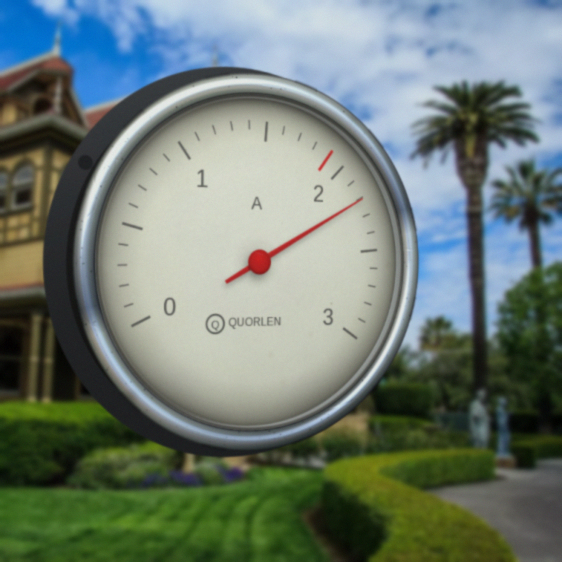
A 2.2
